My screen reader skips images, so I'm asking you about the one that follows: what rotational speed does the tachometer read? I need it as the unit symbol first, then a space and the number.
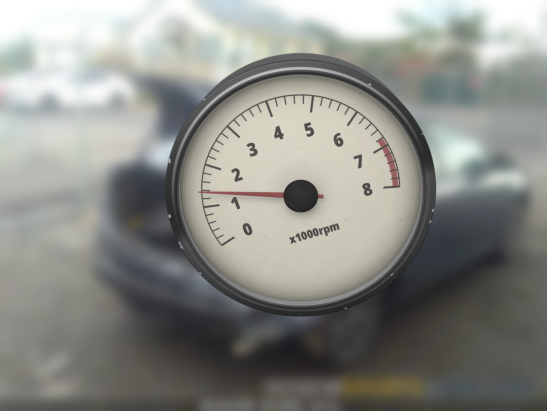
rpm 1400
